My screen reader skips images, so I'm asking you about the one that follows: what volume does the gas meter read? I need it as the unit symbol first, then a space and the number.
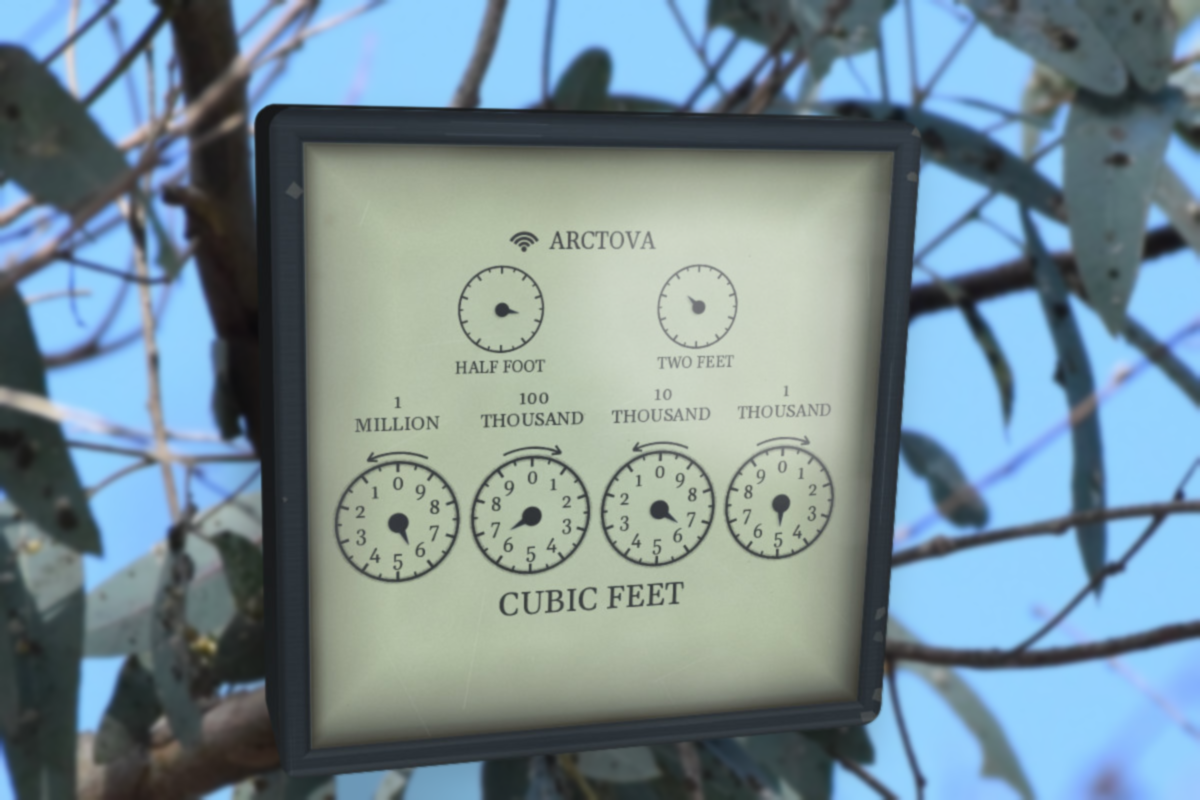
ft³ 566500
